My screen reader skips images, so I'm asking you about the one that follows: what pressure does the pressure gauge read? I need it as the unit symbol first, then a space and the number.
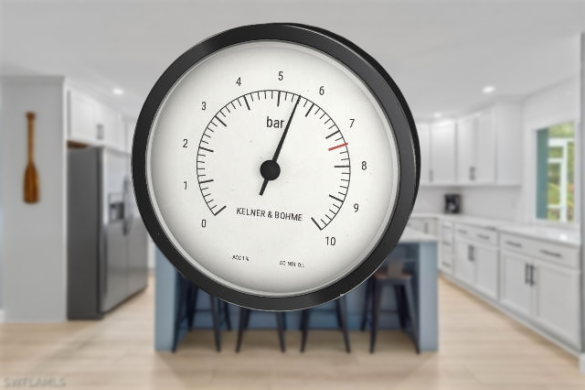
bar 5.6
